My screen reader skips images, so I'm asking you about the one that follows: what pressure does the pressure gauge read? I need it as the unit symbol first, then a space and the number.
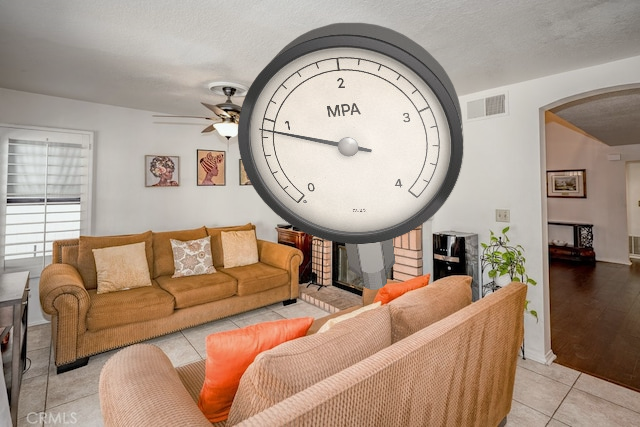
MPa 0.9
